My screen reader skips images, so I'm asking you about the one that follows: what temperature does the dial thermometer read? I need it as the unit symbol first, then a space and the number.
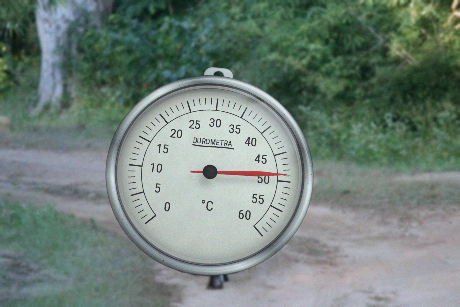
°C 49
